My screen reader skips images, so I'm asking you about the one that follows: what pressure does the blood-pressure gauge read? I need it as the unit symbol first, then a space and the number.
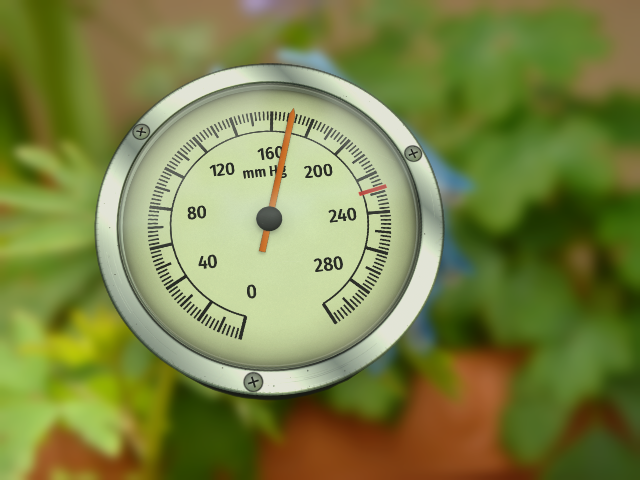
mmHg 170
